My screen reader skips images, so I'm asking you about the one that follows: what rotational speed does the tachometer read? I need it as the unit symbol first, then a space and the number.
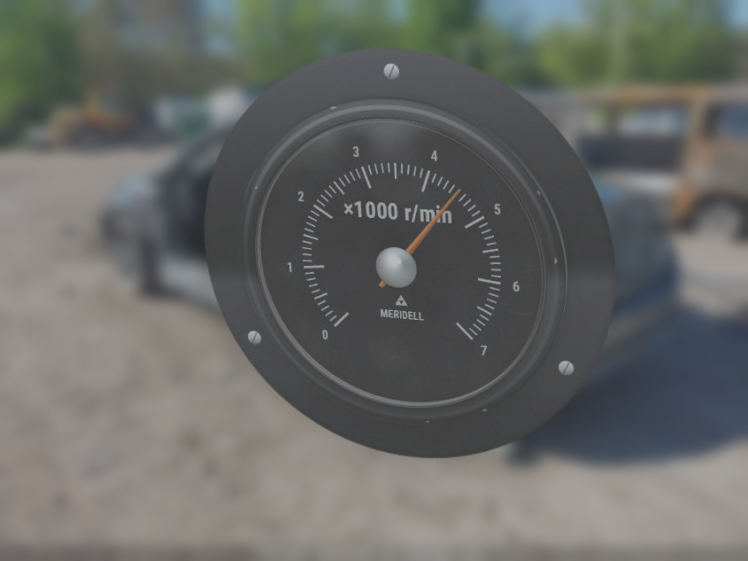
rpm 4500
